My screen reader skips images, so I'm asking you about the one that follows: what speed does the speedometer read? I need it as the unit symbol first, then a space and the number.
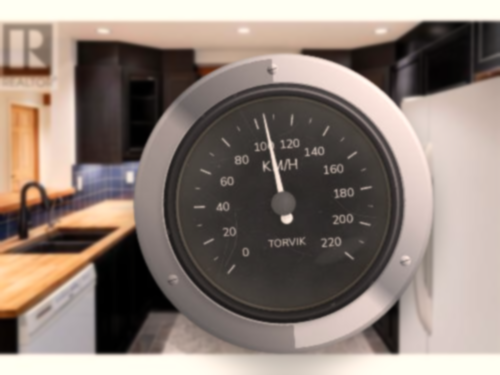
km/h 105
